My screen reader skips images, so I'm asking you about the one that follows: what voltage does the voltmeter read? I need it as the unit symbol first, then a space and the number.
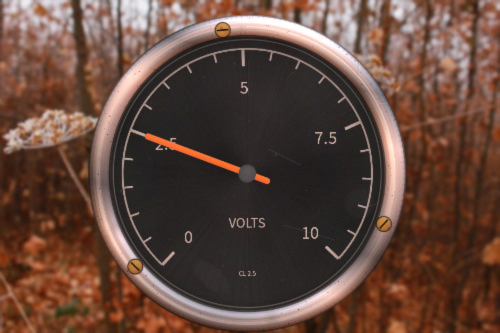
V 2.5
